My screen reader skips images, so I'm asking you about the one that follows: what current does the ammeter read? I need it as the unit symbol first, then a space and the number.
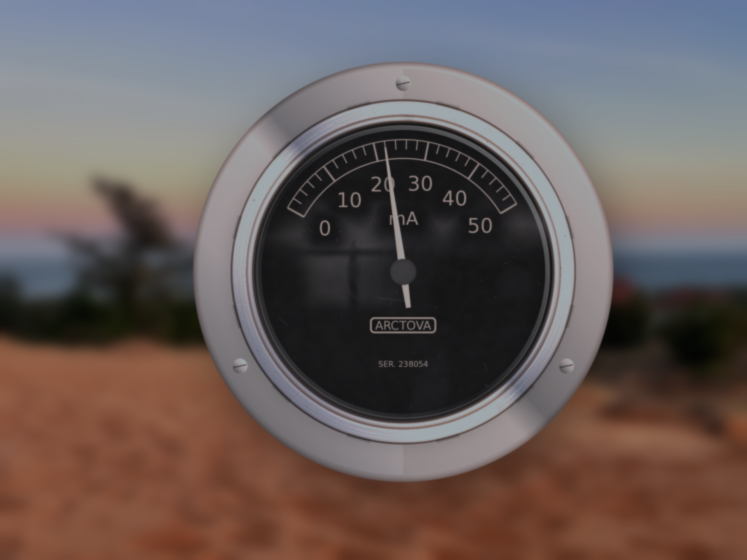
mA 22
